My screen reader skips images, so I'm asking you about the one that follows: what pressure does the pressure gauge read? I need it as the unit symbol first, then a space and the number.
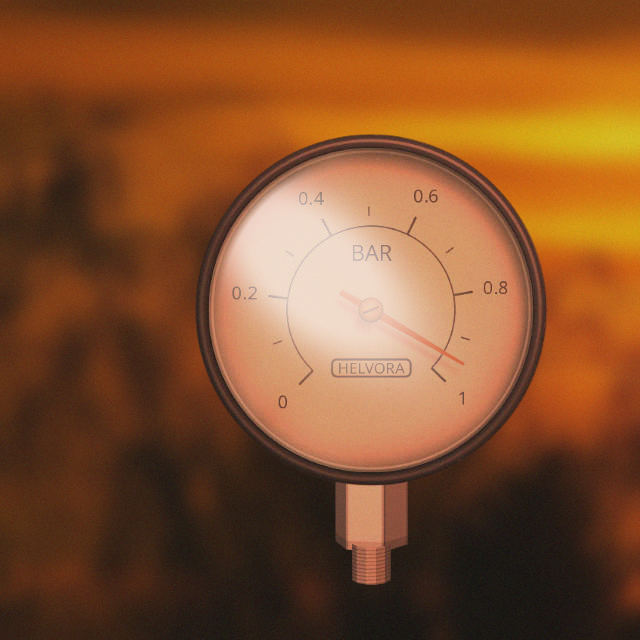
bar 0.95
